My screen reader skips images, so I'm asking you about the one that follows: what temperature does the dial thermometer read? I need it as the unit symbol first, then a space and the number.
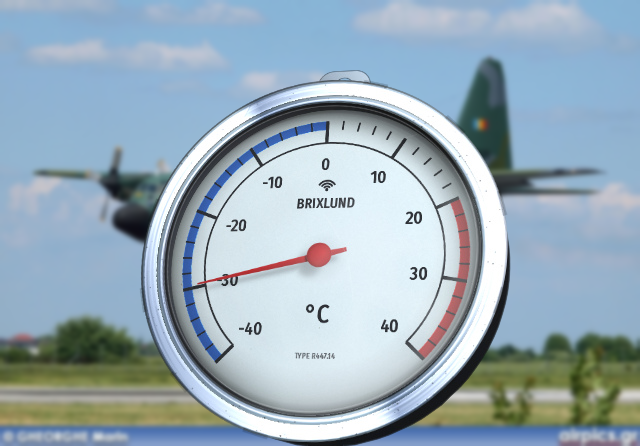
°C -30
